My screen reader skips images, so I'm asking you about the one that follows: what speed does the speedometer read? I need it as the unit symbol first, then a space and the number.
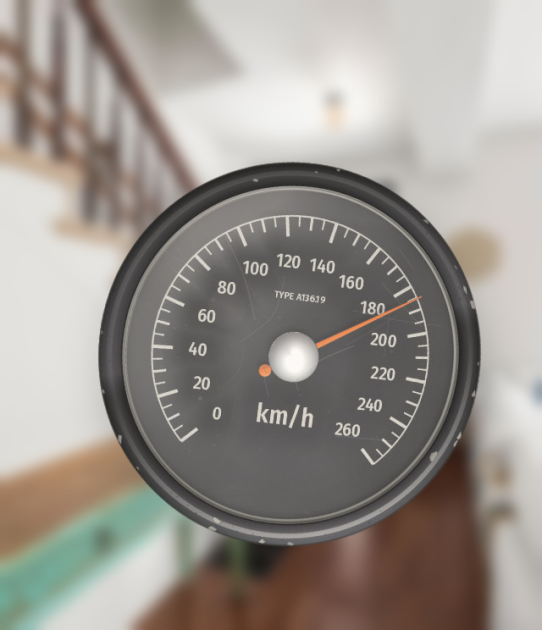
km/h 185
